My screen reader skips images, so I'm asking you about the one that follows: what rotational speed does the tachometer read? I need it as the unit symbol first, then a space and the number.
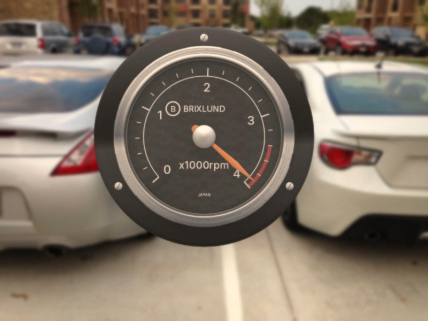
rpm 3900
